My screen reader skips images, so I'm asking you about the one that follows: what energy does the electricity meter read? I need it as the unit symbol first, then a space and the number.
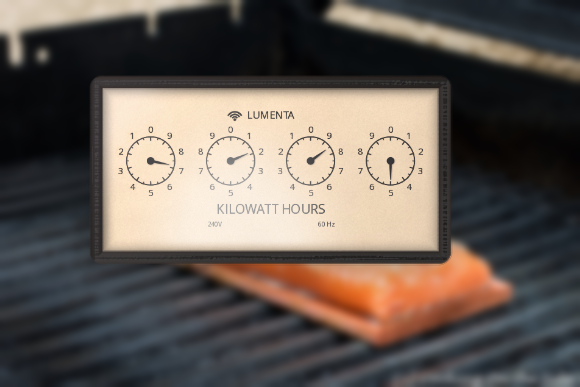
kWh 7185
